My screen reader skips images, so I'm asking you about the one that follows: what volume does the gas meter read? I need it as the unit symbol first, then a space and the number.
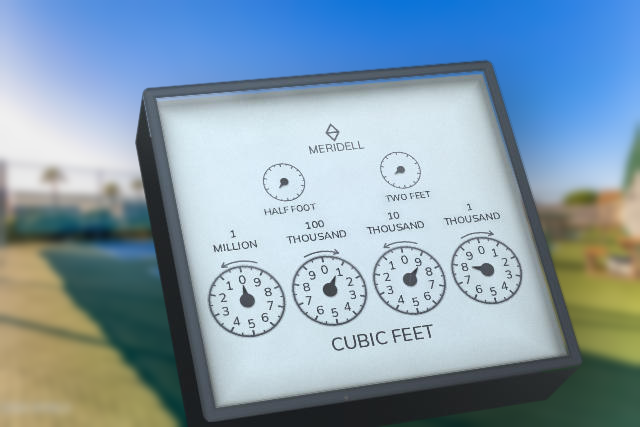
ft³ 8800
